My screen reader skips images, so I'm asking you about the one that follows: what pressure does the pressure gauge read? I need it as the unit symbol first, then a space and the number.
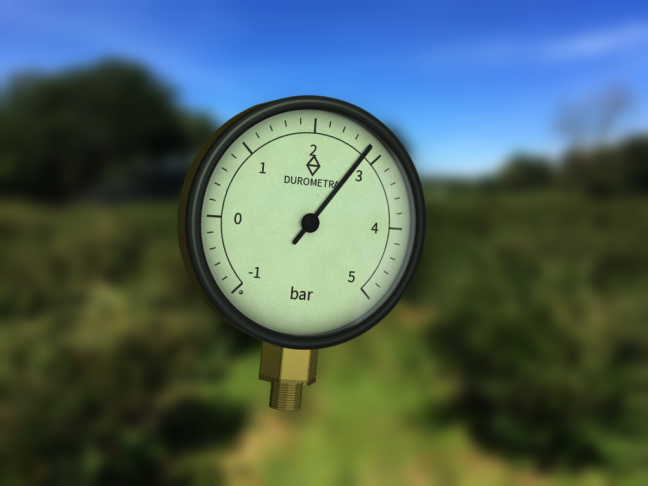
bar 2.8
